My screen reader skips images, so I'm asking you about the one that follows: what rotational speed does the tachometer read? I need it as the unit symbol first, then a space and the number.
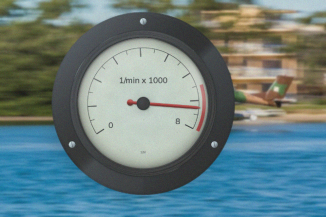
rpm 7250
